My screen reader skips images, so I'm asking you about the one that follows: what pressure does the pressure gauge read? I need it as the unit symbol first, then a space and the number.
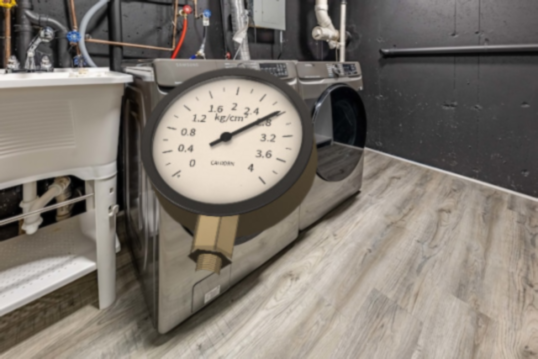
kg/cm² 2.8
